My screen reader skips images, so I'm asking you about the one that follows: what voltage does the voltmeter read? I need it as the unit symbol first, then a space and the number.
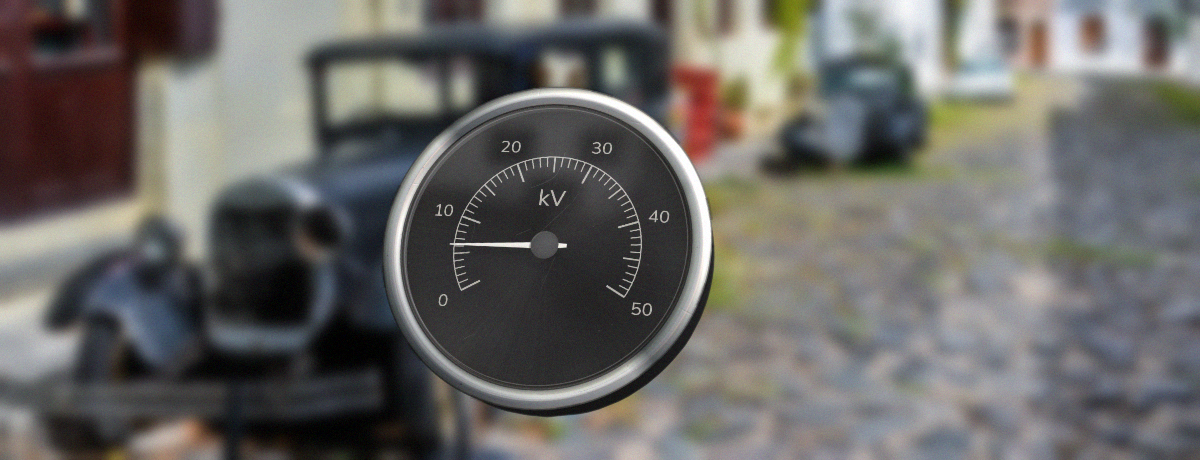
kV 6
